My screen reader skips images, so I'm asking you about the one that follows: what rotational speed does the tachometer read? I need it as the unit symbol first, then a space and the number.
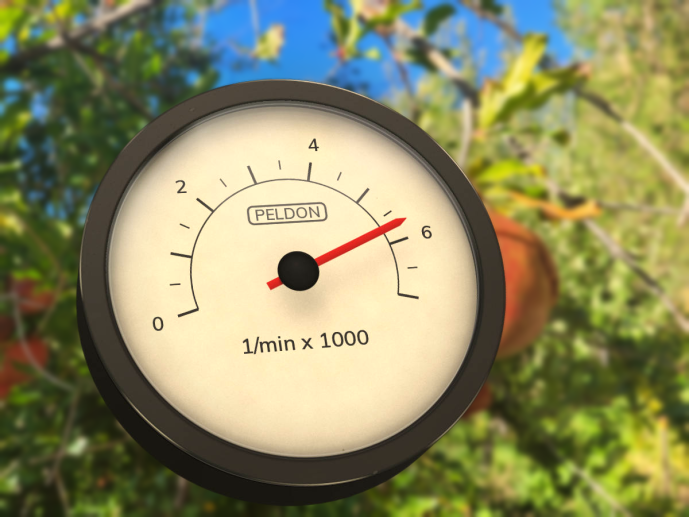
rpm 5750
